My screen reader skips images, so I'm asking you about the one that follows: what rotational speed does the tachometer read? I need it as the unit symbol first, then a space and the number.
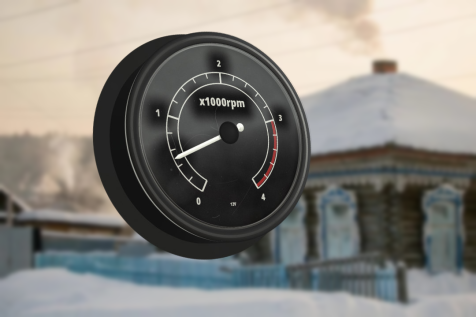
rpm 500
